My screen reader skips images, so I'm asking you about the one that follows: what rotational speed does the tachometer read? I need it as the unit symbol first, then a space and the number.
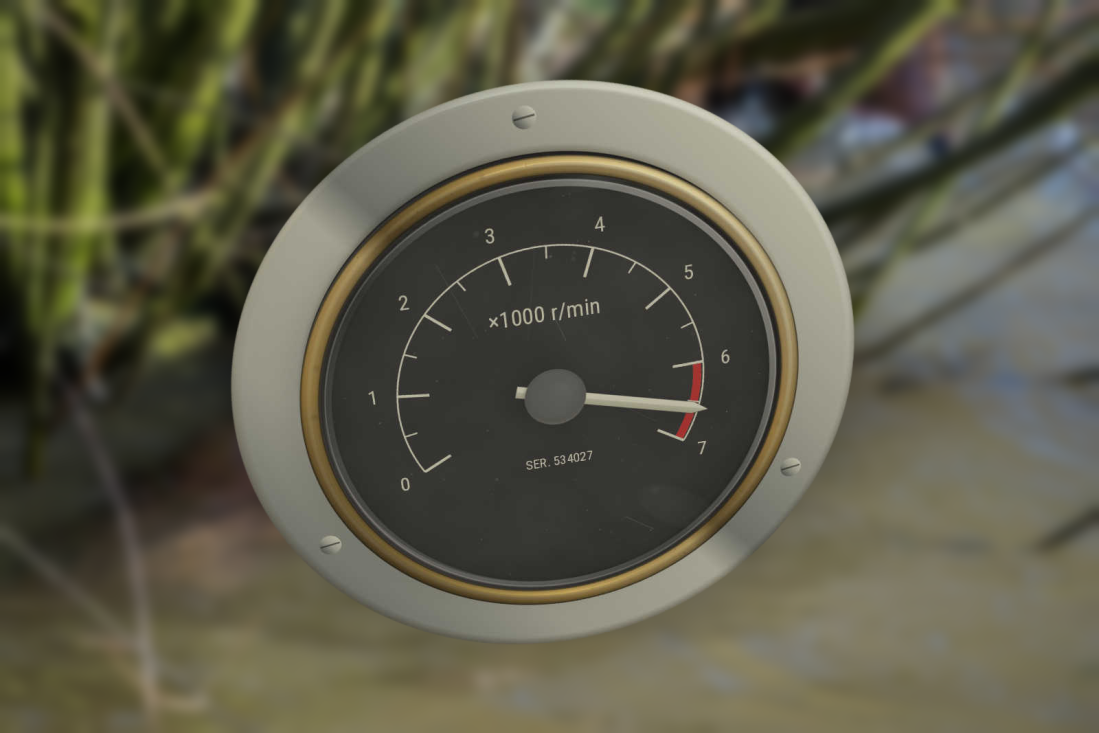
rpm 6500
